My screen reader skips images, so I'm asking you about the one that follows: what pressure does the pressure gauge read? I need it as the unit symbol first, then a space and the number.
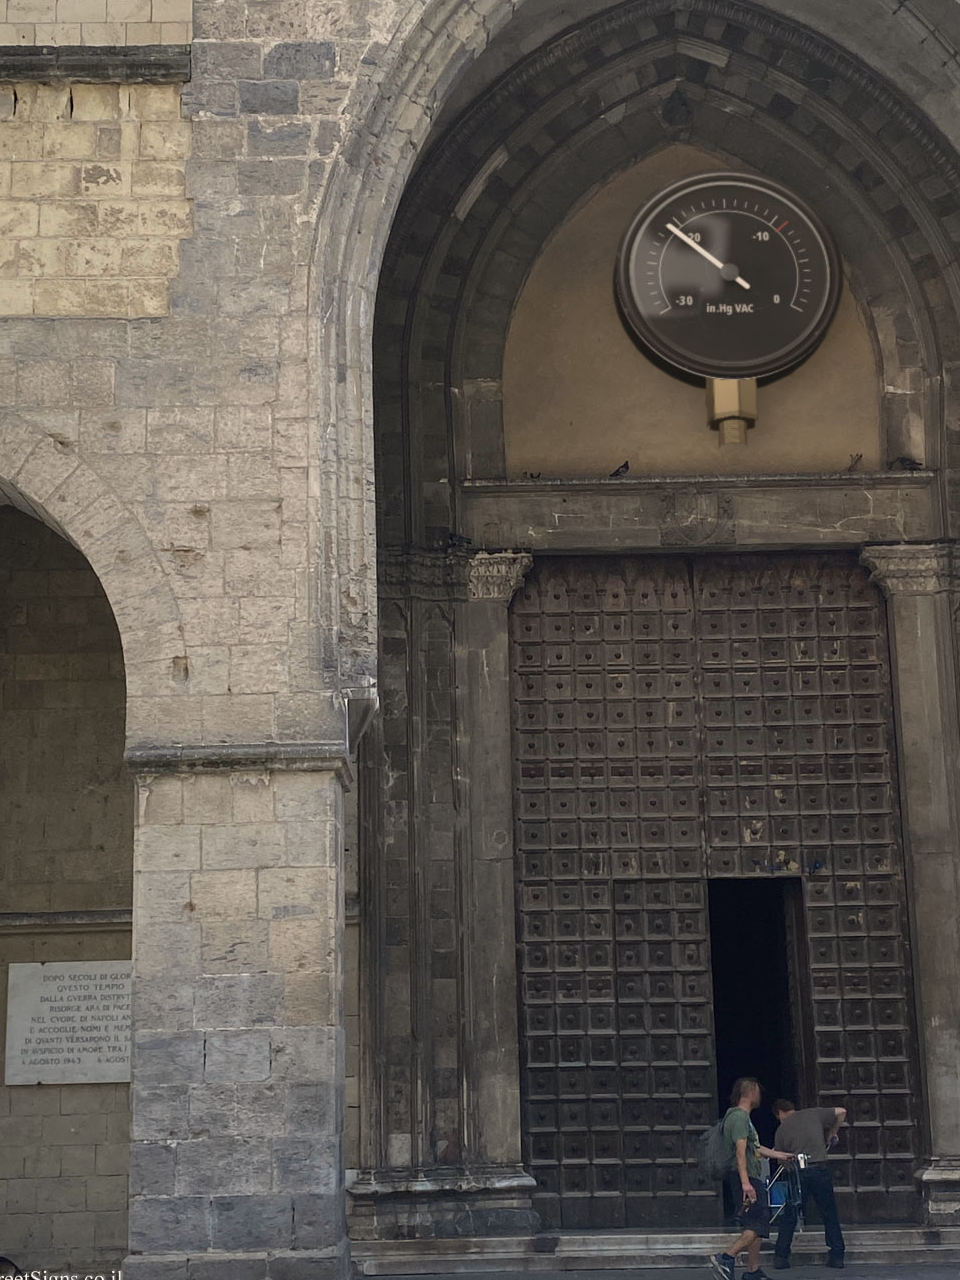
inHg -21
